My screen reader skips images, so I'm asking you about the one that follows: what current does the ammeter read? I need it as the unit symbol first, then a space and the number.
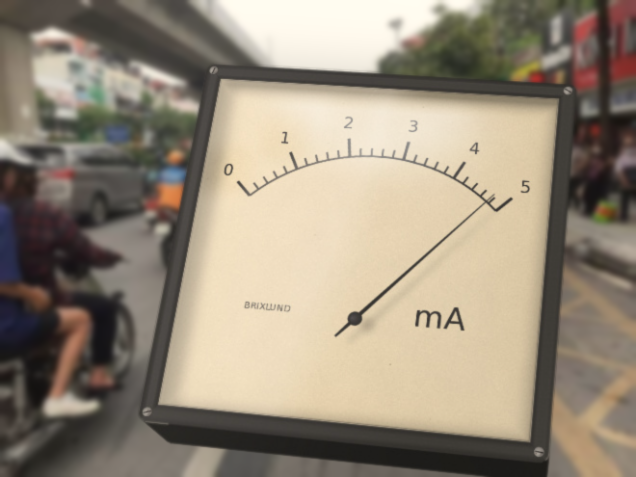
mA 4.8
